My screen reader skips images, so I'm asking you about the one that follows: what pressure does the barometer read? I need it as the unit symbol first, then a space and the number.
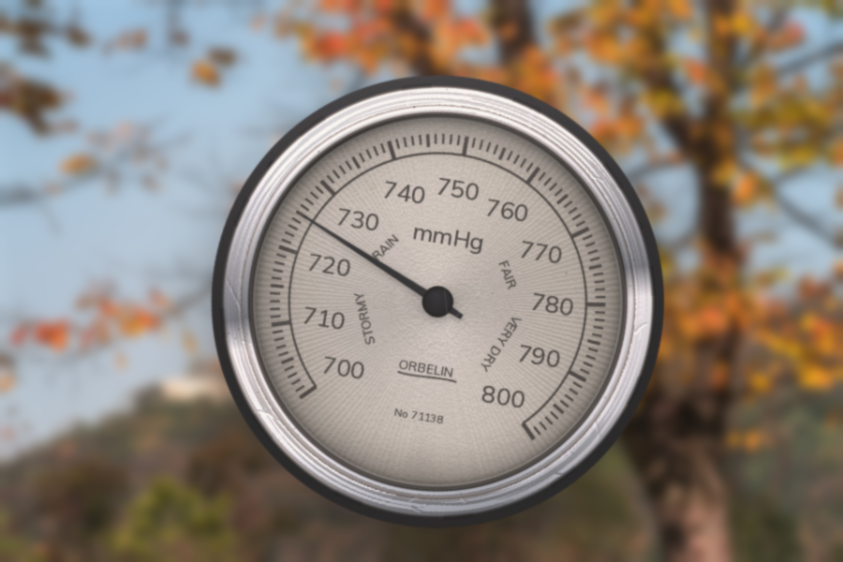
mmHg 725
